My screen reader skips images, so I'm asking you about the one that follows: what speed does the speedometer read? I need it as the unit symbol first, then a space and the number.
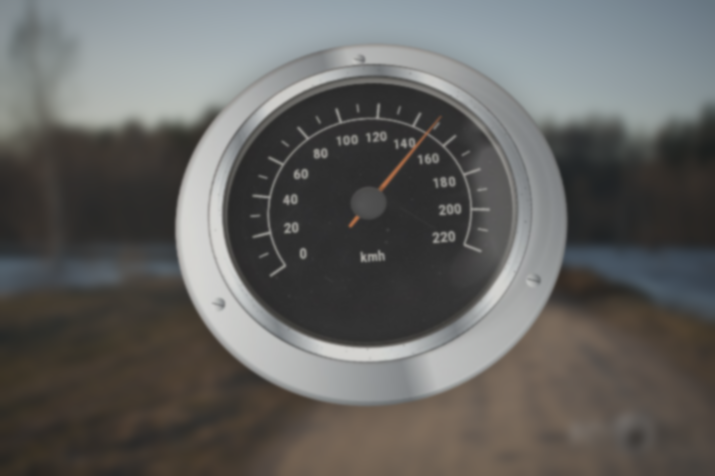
km/h 150
